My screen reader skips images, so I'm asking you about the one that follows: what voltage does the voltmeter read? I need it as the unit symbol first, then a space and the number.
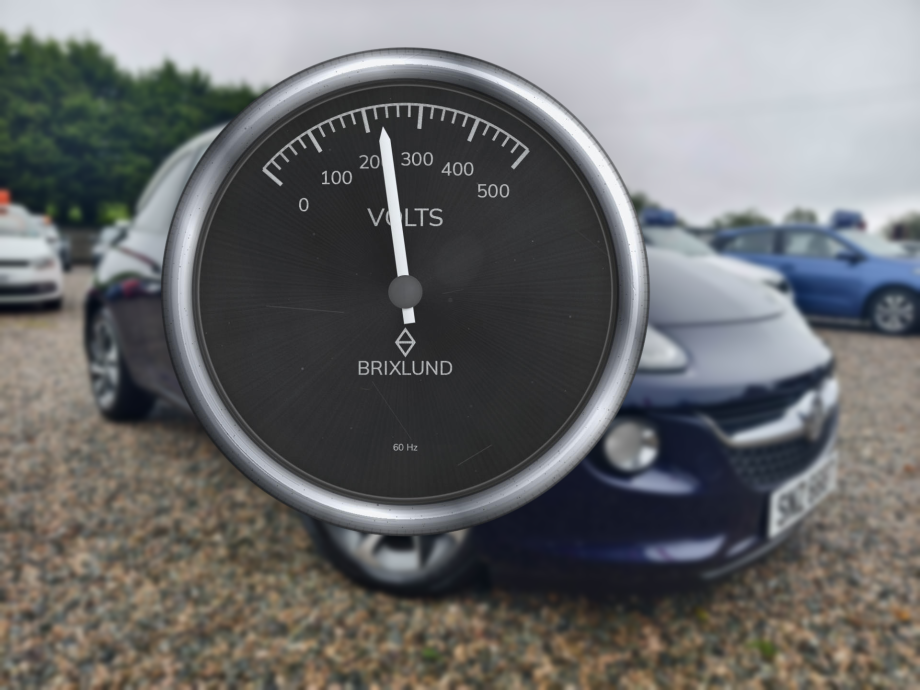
V 230
